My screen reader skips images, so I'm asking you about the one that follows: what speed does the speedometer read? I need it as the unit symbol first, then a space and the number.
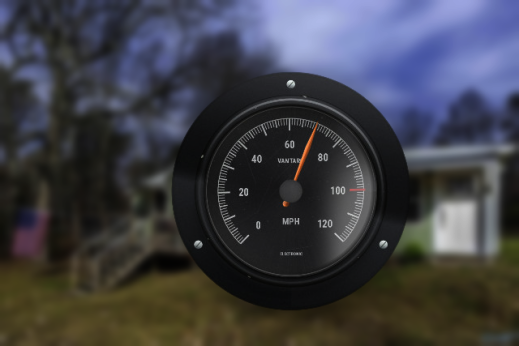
mph 70
